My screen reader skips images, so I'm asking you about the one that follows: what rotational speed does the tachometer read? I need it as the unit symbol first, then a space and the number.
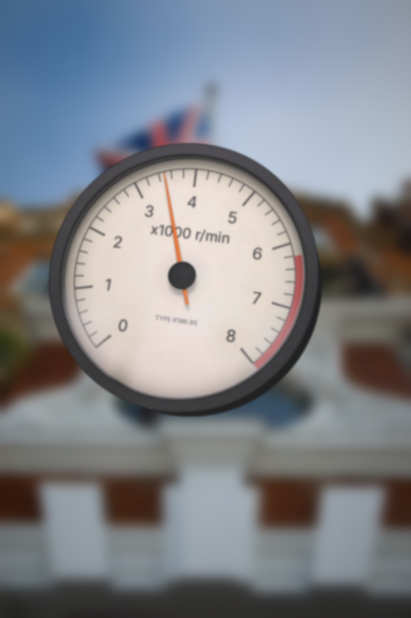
rpm 3500
